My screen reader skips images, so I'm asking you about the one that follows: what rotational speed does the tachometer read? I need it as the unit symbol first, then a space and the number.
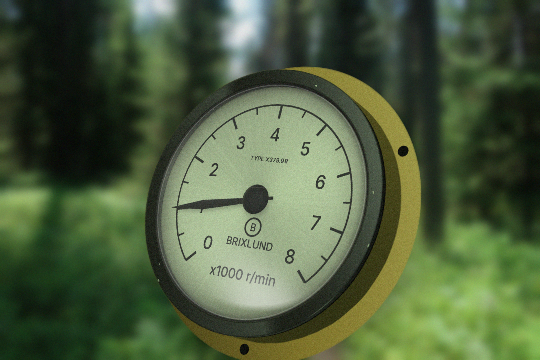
rpm 1000
